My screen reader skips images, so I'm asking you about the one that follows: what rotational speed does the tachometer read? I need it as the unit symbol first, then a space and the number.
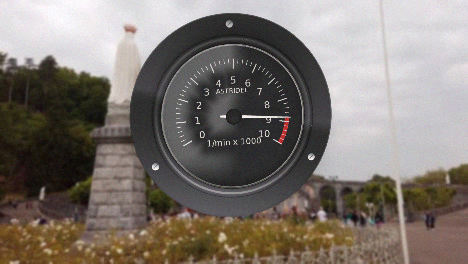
rpm 8800
